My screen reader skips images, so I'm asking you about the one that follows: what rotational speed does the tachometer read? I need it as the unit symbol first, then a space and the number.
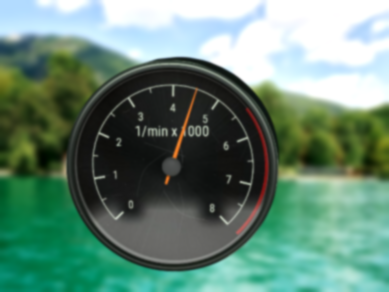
rpm 4500
